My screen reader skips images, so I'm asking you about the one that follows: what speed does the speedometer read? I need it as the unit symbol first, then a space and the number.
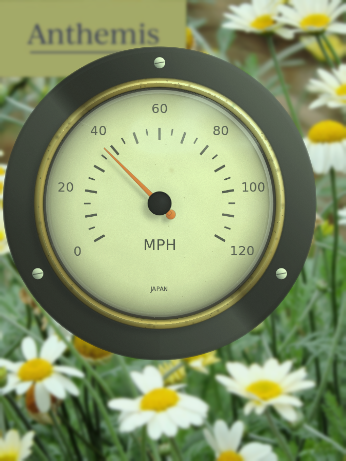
mph 37.5
